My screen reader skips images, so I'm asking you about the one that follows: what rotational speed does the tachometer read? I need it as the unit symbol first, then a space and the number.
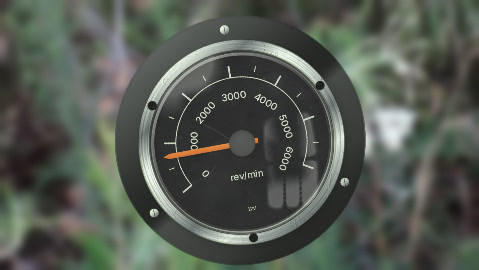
rpm 750
